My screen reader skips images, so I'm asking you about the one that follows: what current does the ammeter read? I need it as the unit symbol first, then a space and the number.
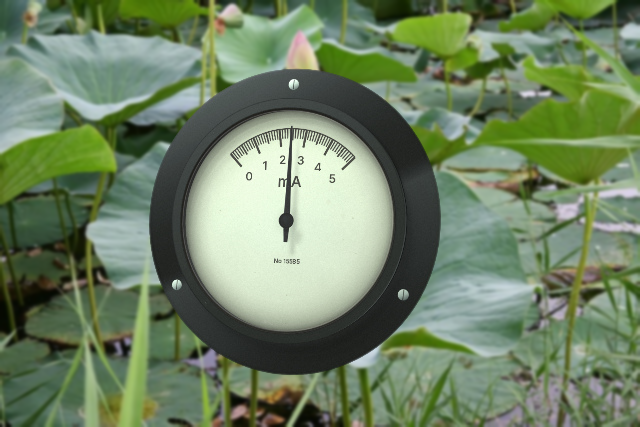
mA 2.5
